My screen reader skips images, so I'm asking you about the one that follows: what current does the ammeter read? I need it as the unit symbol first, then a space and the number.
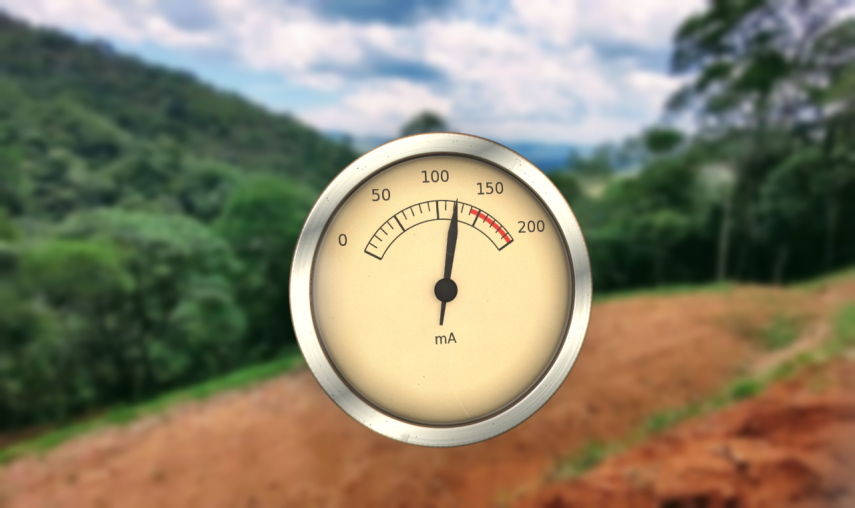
mA 120
